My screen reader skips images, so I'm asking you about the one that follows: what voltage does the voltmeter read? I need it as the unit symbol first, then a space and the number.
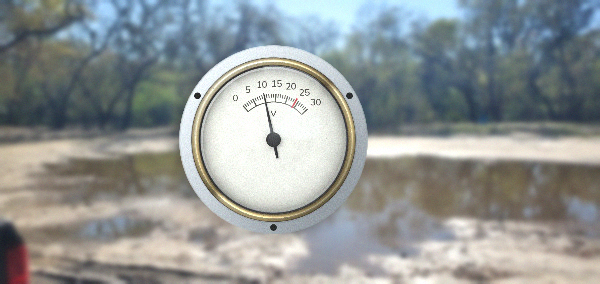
V 10
